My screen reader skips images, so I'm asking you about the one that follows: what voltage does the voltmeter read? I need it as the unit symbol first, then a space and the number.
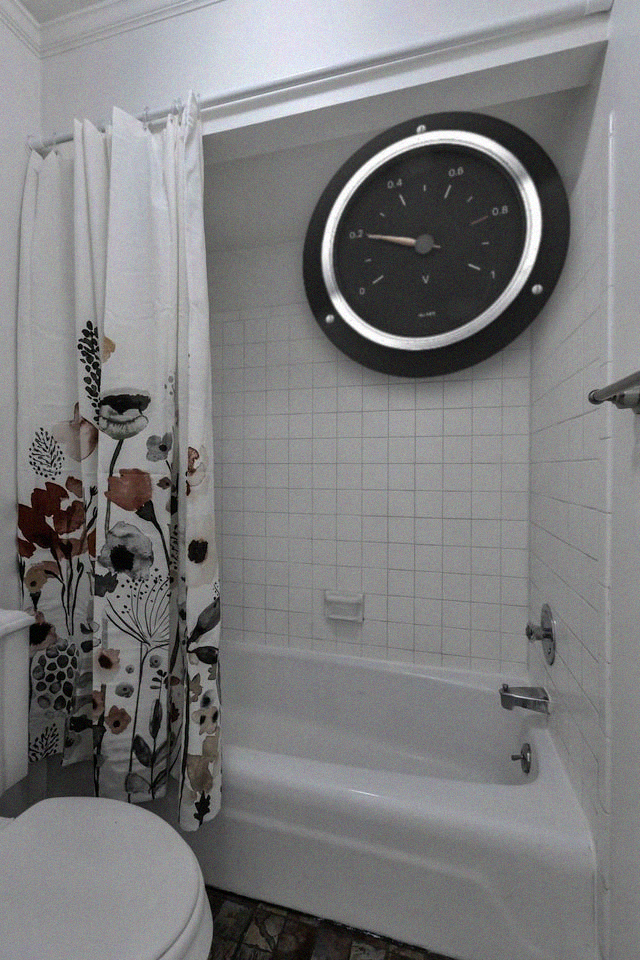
V 0.2
